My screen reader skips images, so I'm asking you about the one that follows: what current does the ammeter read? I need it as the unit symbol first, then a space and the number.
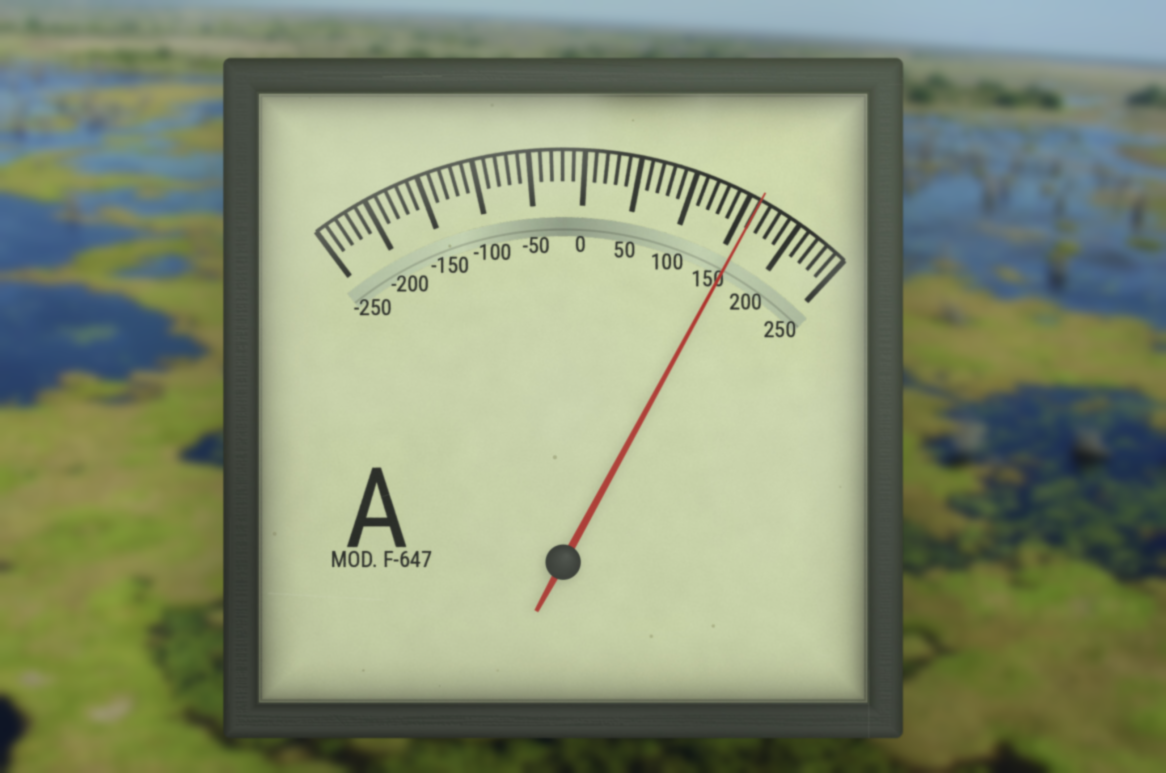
A 160
